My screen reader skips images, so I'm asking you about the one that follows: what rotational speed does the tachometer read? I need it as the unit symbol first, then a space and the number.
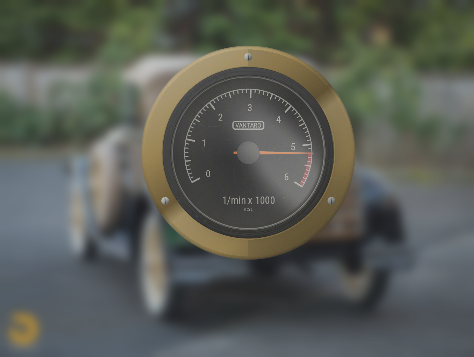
rpm 5200
